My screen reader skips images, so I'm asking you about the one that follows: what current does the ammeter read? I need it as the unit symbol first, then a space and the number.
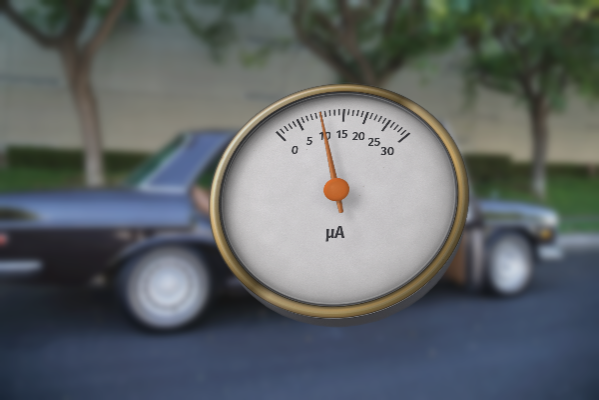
µA 10
